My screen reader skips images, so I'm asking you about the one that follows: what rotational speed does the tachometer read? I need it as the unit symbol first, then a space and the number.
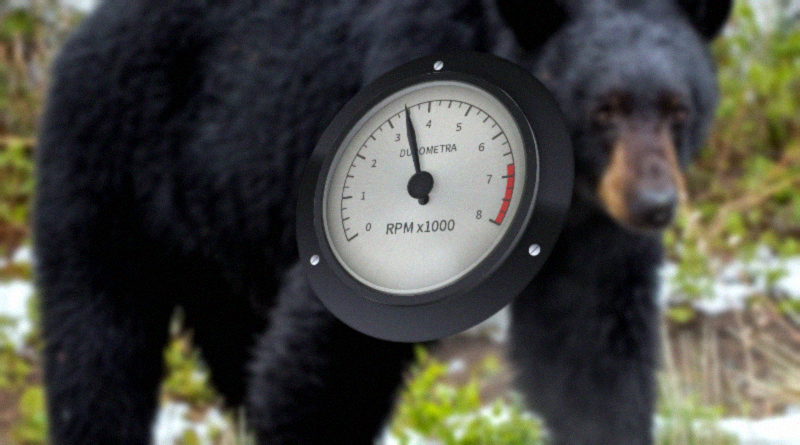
rpm 3500
